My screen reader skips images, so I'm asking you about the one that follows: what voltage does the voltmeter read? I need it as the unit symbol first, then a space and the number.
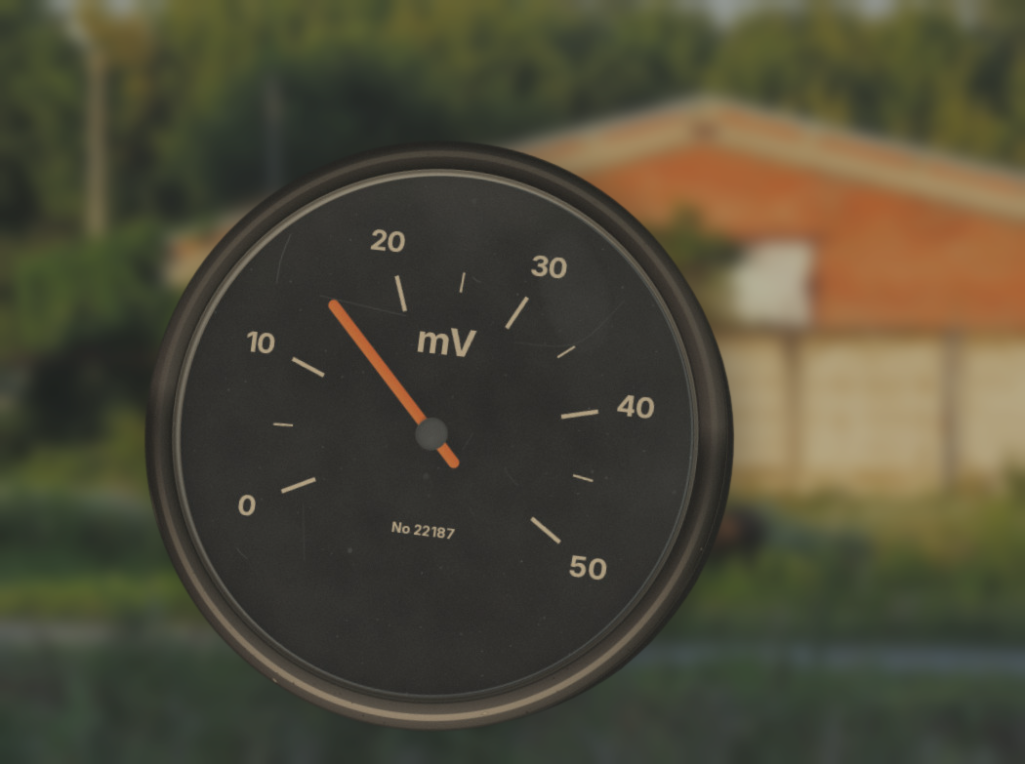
mV 15
